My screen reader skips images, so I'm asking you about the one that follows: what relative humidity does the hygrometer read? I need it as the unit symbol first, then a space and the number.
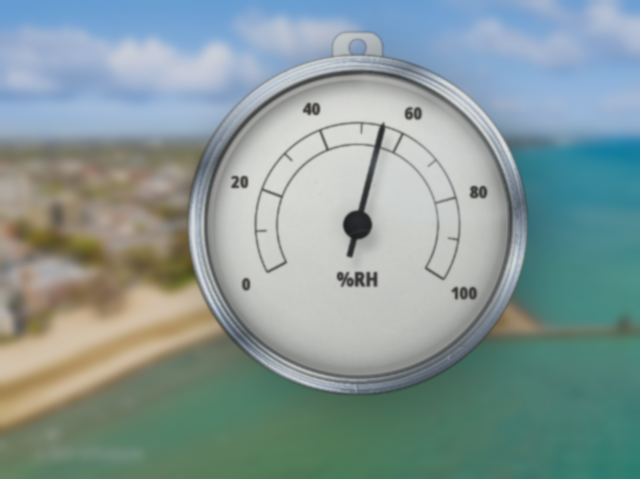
% 55
